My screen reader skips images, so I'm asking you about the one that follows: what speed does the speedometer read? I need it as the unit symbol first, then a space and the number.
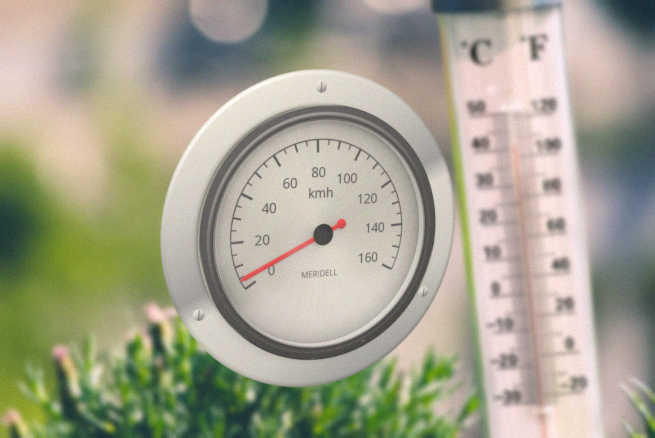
km/h 5
